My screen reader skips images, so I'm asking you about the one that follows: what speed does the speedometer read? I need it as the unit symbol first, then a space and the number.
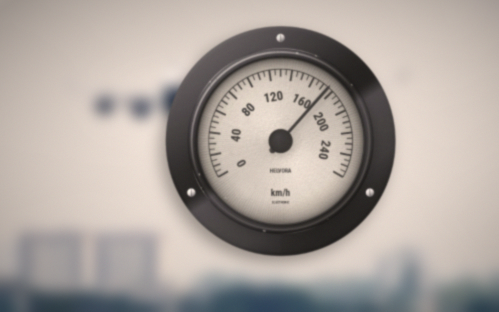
km/h 175
